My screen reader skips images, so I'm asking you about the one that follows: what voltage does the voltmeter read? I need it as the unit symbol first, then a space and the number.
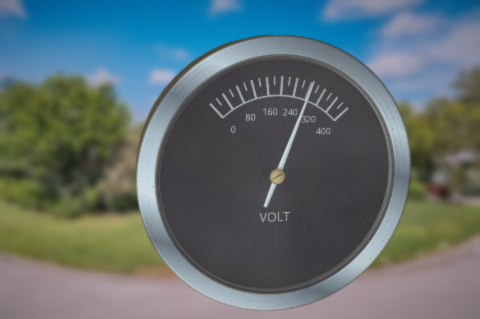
V 280
